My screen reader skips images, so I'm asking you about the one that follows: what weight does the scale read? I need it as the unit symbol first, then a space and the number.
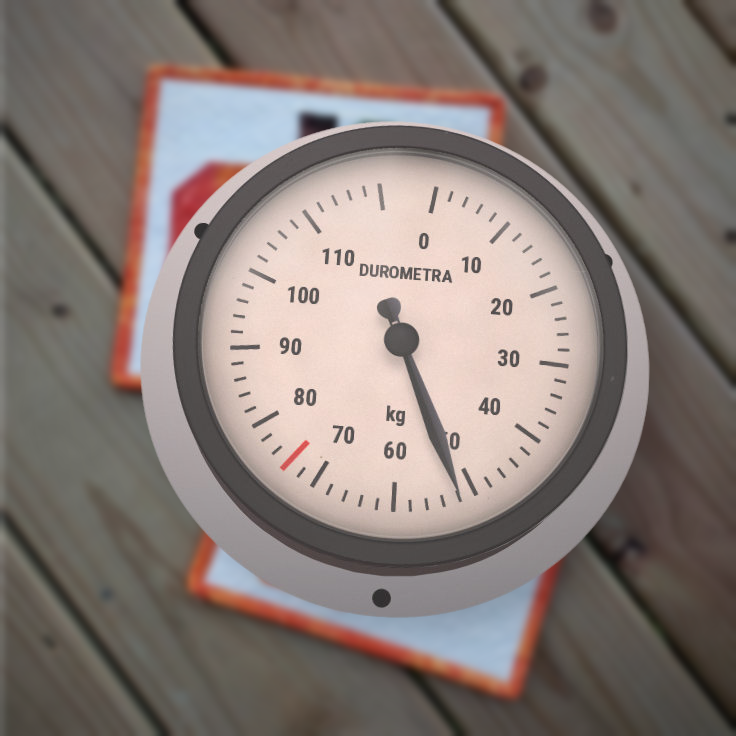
kg 52
